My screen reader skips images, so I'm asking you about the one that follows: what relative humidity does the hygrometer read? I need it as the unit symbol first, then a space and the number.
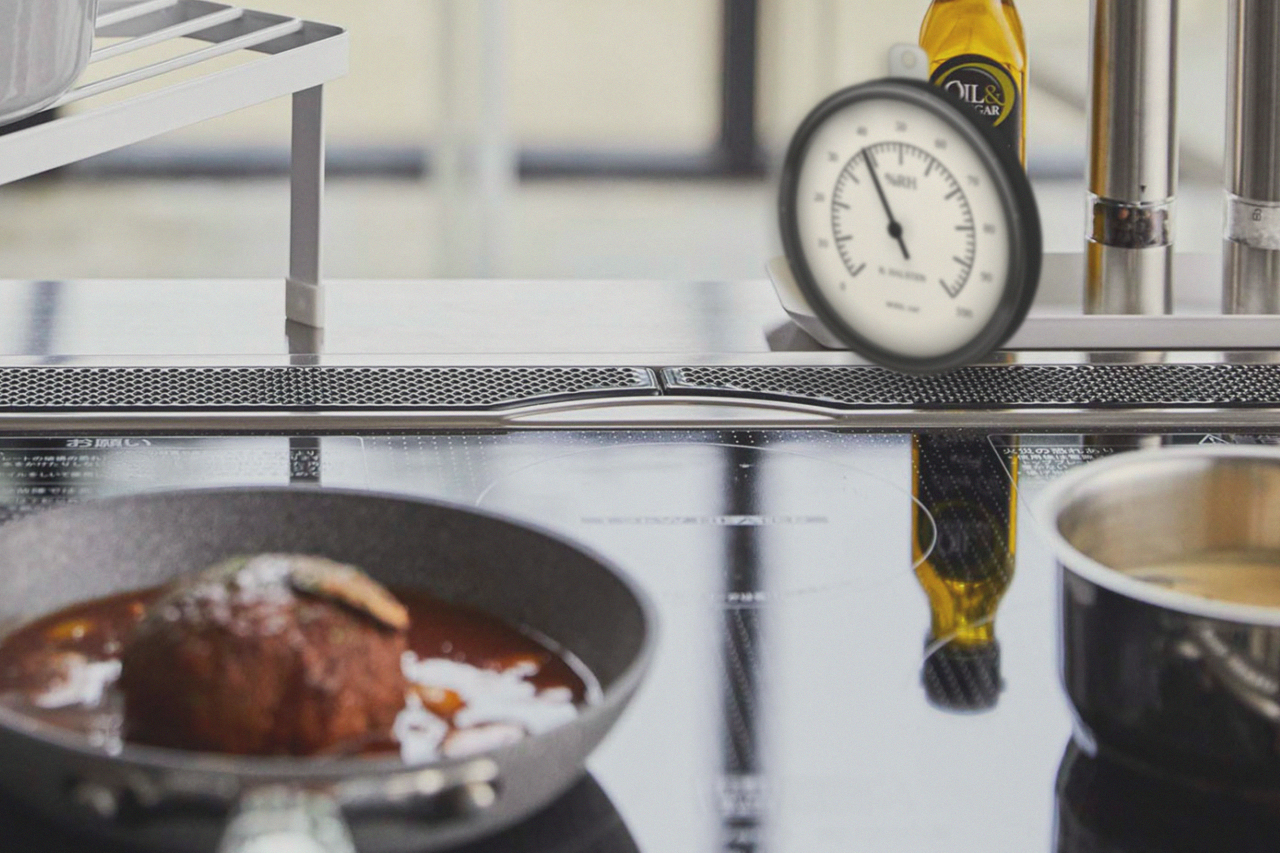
% 40
